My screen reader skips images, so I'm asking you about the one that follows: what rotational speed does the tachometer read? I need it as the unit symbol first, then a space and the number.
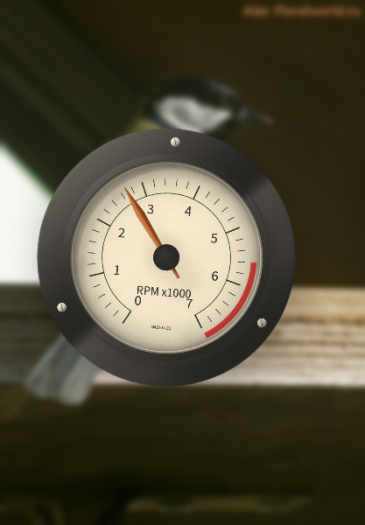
rpm 2700
